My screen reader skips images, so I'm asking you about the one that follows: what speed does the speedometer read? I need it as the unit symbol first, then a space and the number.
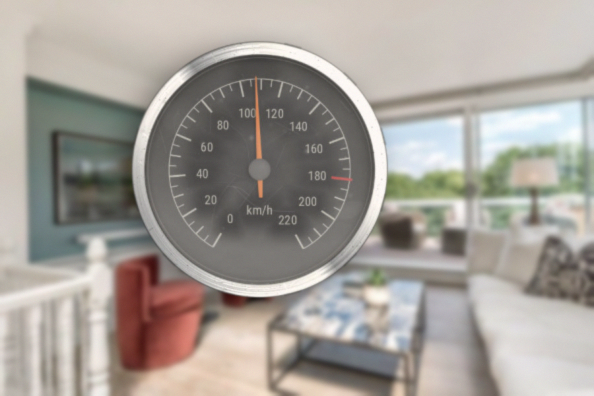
km/h 107.5
